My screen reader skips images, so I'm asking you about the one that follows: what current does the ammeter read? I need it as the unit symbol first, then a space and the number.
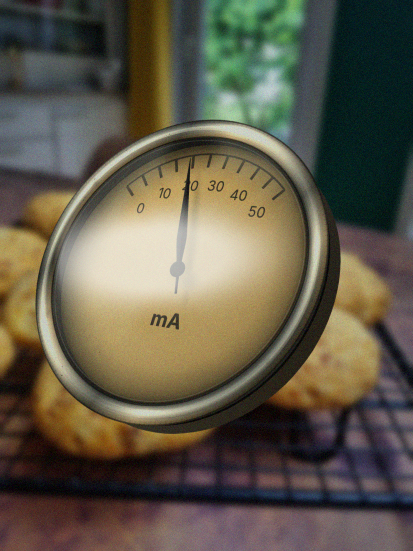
mA 20
